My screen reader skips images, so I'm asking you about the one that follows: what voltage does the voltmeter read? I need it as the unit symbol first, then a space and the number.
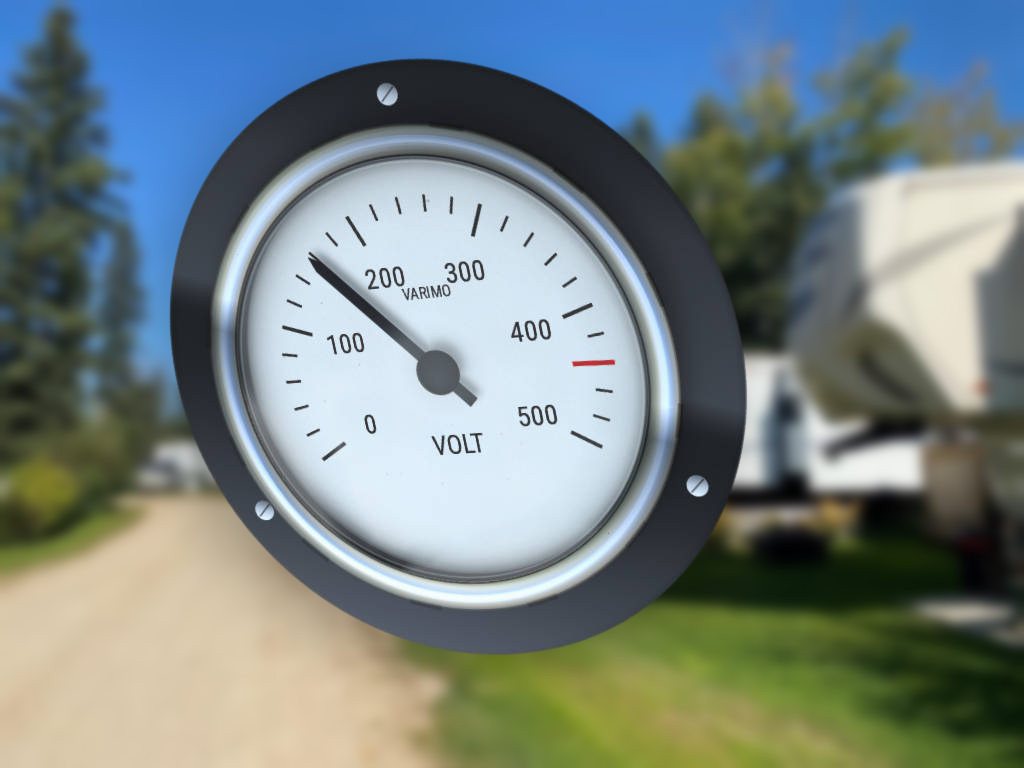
V 160
